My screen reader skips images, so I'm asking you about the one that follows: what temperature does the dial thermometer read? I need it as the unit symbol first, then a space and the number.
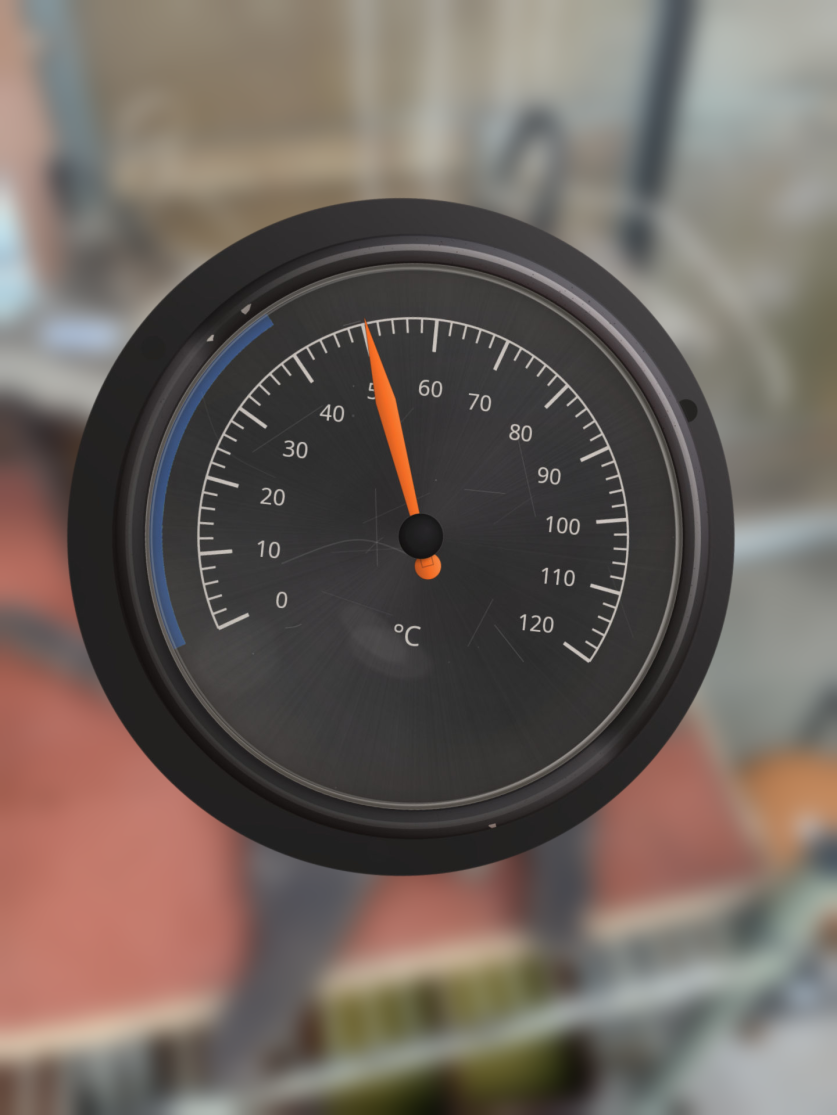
°C 50
